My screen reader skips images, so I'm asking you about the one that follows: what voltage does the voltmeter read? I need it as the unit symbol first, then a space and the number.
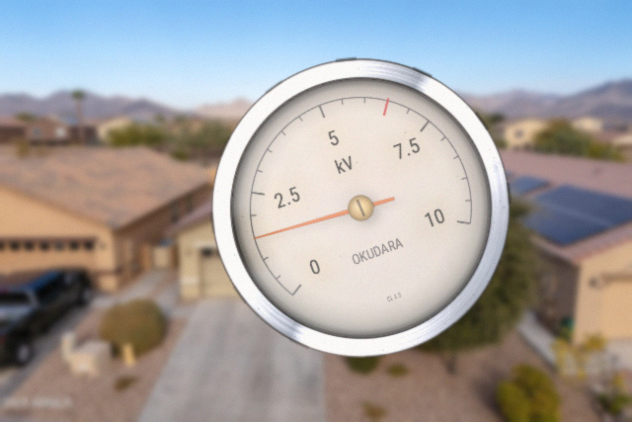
kV 1.5
